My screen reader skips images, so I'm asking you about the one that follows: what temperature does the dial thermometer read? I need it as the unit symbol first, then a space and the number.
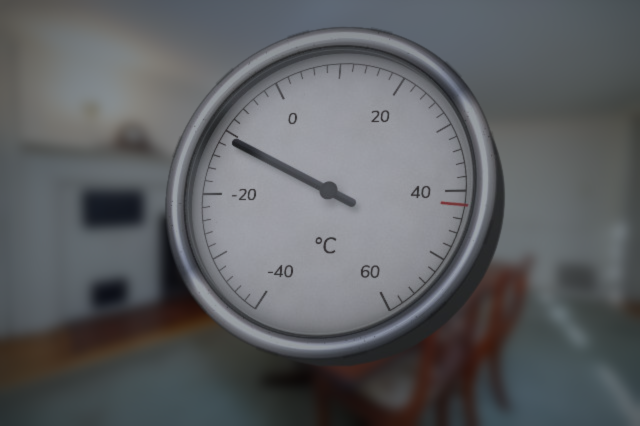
°C -11
